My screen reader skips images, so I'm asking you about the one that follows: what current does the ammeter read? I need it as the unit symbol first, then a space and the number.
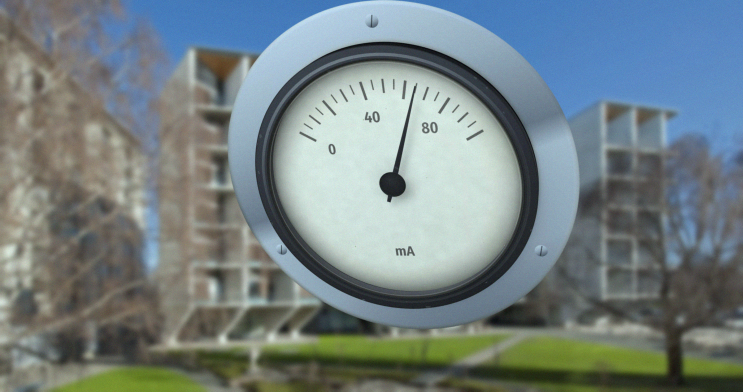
mA 65
